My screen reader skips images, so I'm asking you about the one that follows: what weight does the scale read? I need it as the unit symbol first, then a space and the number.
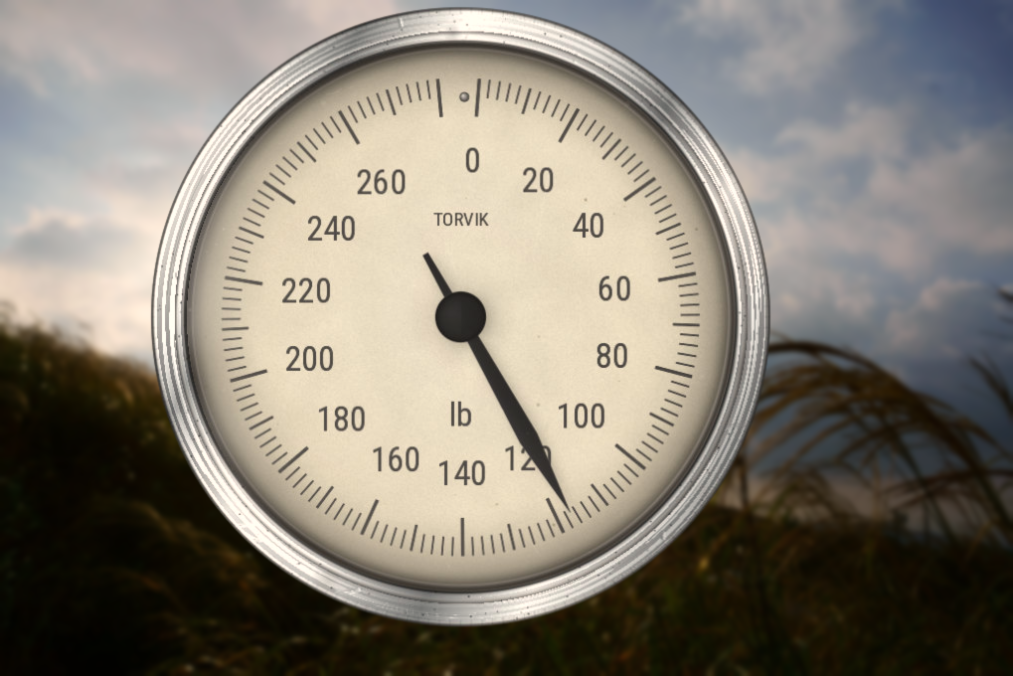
lb 117
